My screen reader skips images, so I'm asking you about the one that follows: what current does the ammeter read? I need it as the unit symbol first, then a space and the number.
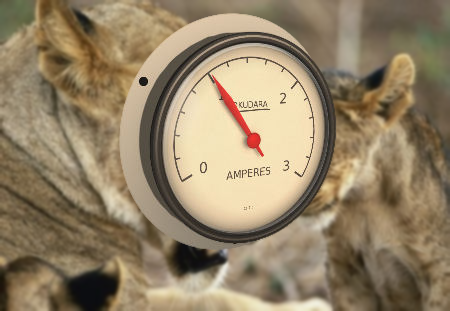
A 1
